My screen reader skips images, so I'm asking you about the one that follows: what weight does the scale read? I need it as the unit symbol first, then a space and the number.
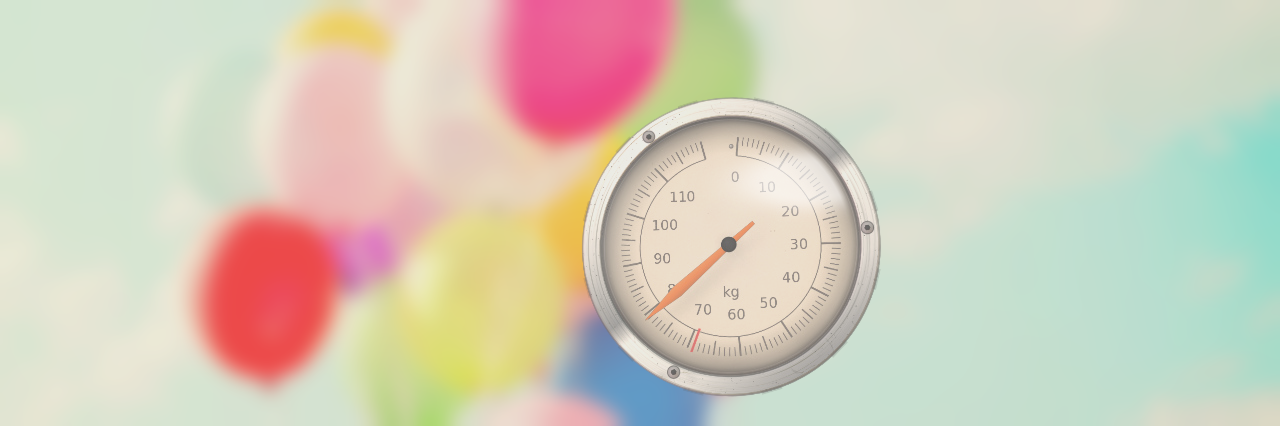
kg 79
